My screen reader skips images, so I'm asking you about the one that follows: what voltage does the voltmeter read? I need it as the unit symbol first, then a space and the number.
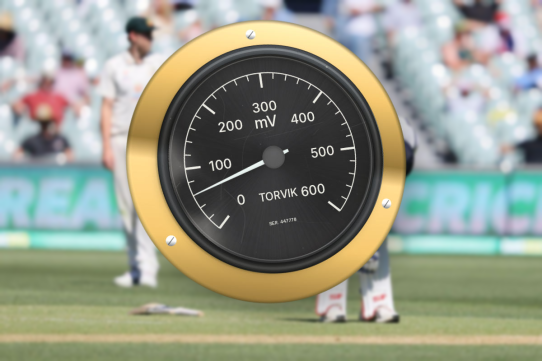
mV 60
